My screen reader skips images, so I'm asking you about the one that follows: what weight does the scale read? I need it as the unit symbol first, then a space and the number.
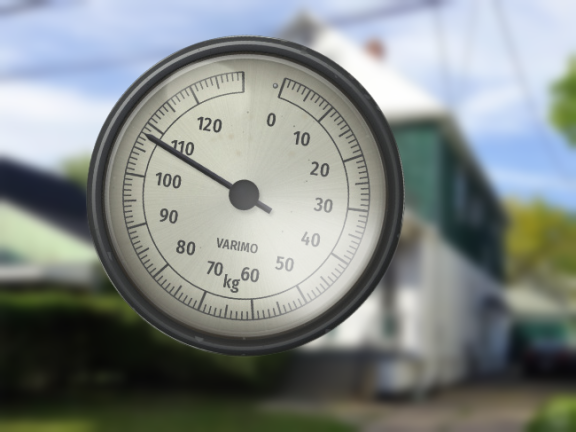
kg 108
